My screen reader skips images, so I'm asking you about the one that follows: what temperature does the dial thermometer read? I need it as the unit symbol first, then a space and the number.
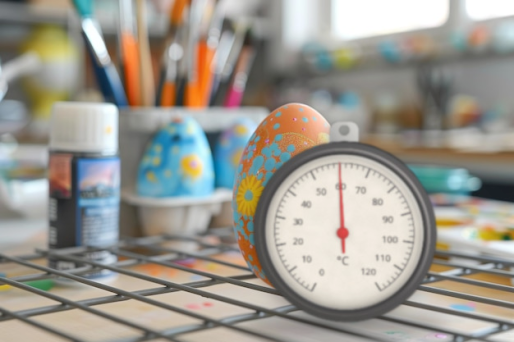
°C 60
